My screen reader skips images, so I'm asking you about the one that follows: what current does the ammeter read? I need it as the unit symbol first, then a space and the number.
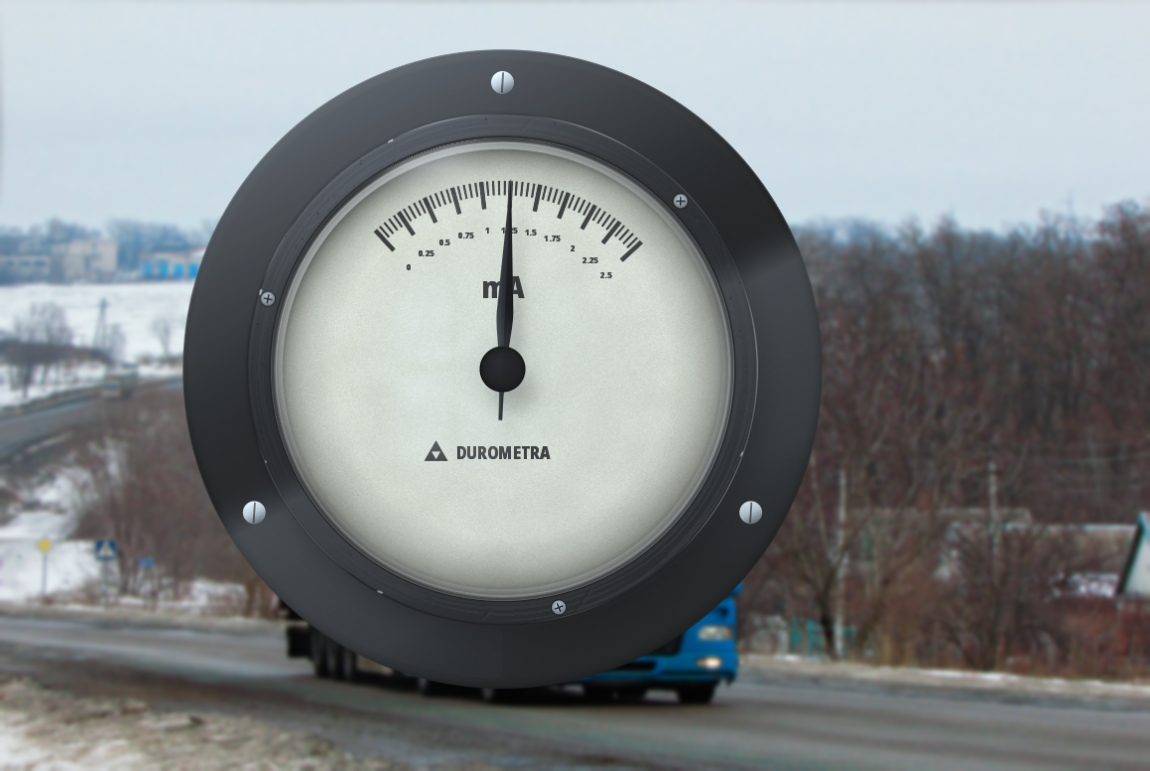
mA 1.25
